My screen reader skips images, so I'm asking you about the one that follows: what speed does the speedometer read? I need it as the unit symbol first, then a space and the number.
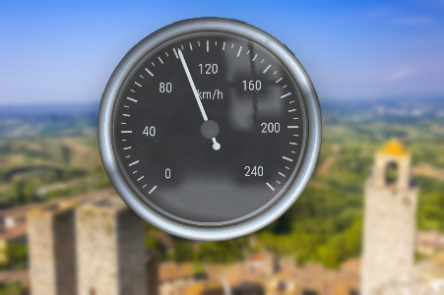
km/h 102.5
